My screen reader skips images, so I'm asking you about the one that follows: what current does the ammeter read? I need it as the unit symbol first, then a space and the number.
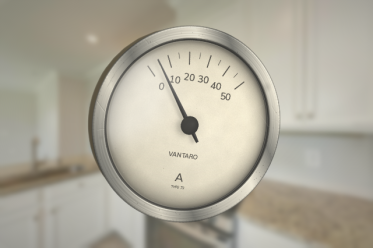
A 5
